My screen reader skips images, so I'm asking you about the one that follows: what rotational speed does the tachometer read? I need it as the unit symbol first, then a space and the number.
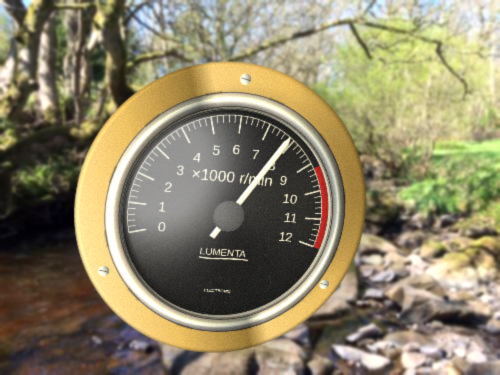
rpm 7800
